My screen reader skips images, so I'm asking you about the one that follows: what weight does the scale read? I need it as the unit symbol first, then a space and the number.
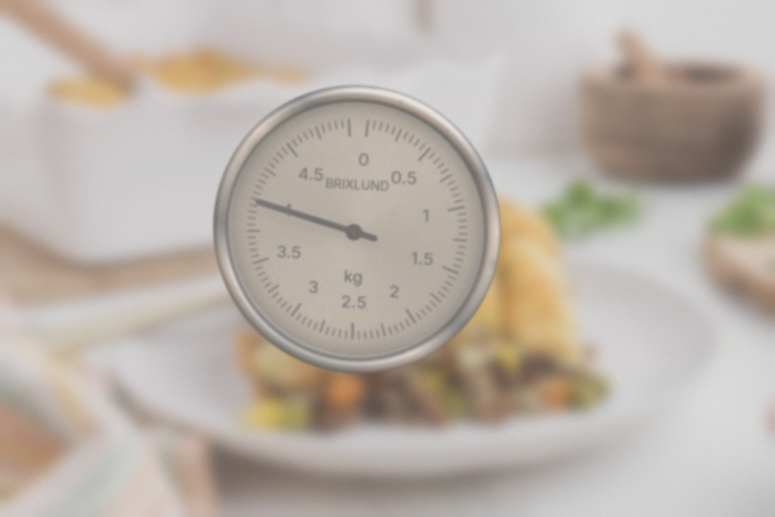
kg 4
